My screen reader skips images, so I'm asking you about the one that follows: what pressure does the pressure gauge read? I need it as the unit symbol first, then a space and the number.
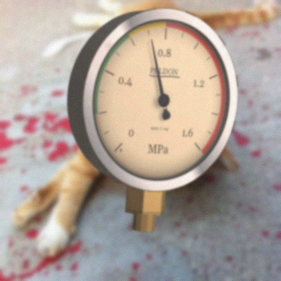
MPa 0.7
